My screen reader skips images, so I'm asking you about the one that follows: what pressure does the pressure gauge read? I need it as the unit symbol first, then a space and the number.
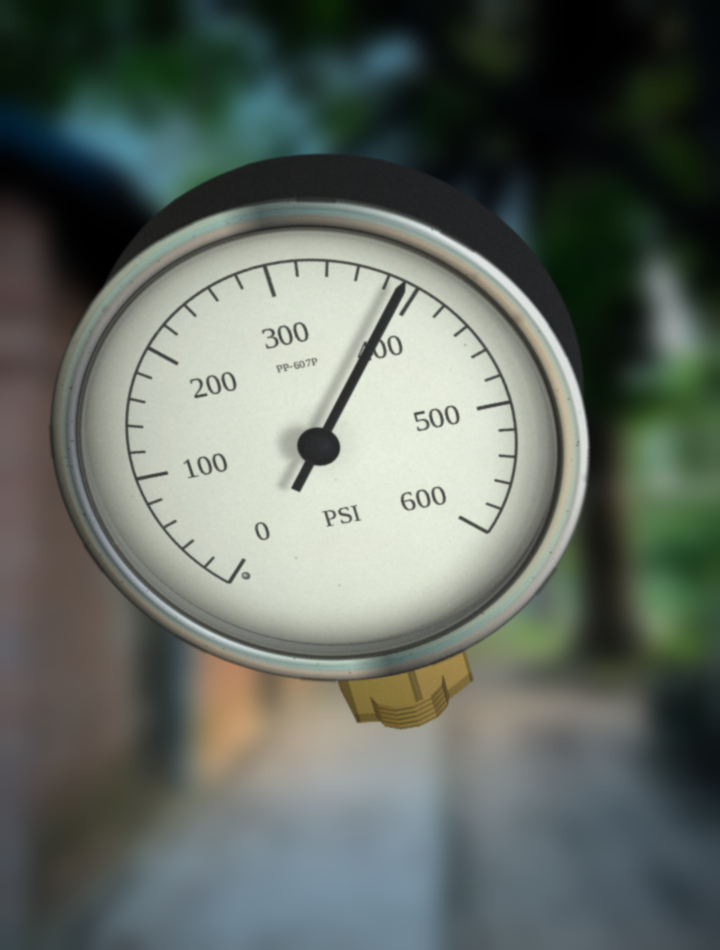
psi 390
